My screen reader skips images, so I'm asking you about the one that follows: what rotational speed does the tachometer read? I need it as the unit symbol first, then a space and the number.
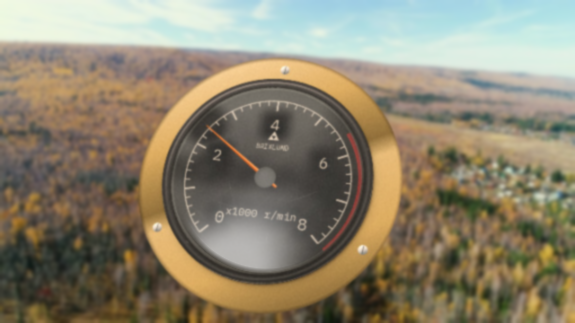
rpm 2400
